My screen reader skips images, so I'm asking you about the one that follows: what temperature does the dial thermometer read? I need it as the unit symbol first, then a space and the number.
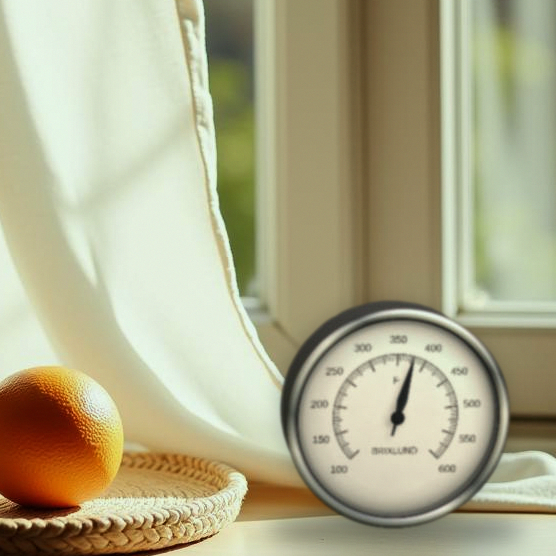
°F 375
